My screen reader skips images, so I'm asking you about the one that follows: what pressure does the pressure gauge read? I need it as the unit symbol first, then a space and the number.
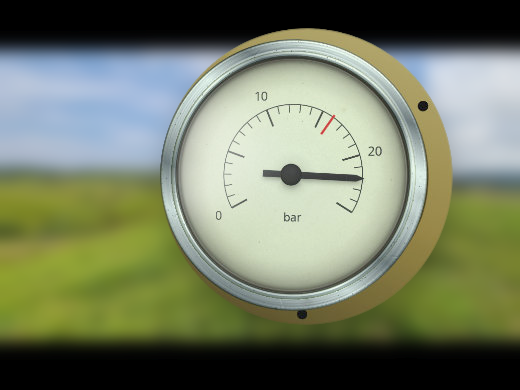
bar 22
